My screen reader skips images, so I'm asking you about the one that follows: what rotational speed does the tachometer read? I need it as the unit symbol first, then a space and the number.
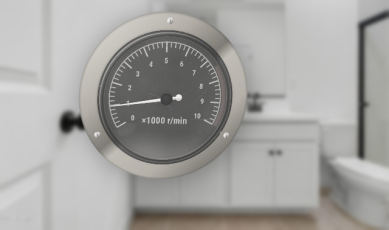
rpm 1000
